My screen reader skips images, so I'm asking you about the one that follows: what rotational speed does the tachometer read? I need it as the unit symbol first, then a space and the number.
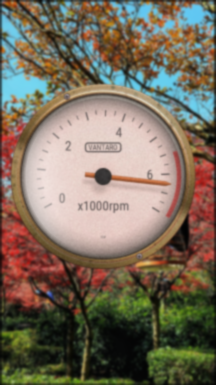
rpm 6250
